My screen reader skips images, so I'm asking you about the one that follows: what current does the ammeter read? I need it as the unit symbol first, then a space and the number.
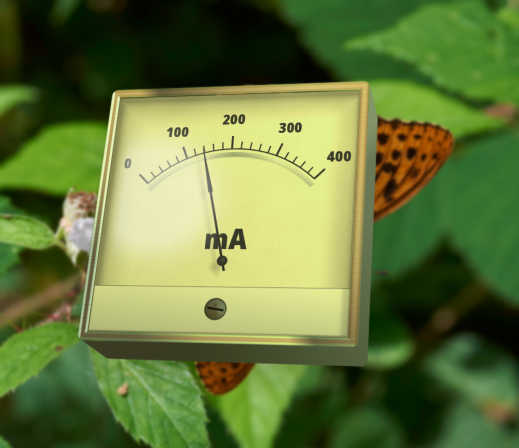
mA 140
